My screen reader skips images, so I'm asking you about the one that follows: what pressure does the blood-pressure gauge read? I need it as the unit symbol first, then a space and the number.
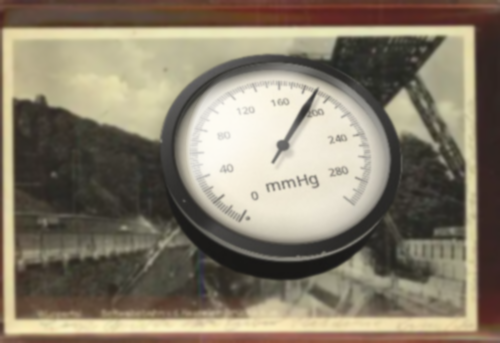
mmHg 190
